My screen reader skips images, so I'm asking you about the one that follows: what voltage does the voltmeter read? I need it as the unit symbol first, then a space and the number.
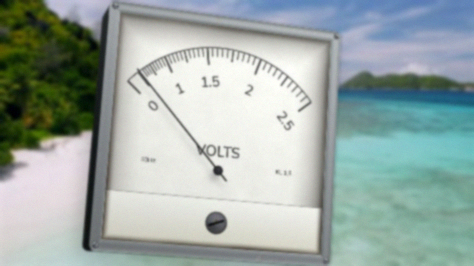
V 0.5
